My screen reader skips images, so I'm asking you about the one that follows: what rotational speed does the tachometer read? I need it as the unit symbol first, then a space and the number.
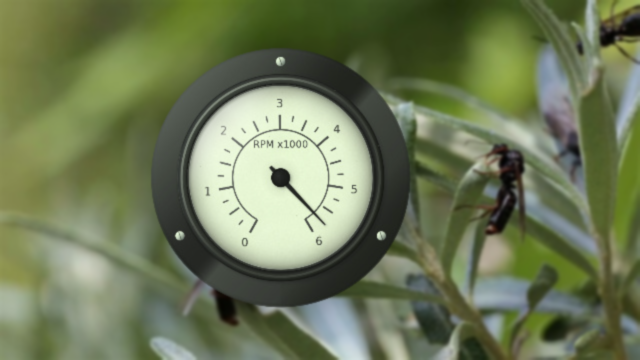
rpm 5750
